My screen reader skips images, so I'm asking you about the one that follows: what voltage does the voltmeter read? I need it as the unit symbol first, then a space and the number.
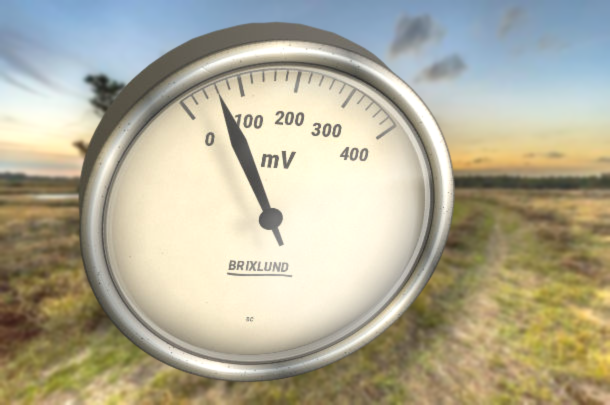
mV 60
